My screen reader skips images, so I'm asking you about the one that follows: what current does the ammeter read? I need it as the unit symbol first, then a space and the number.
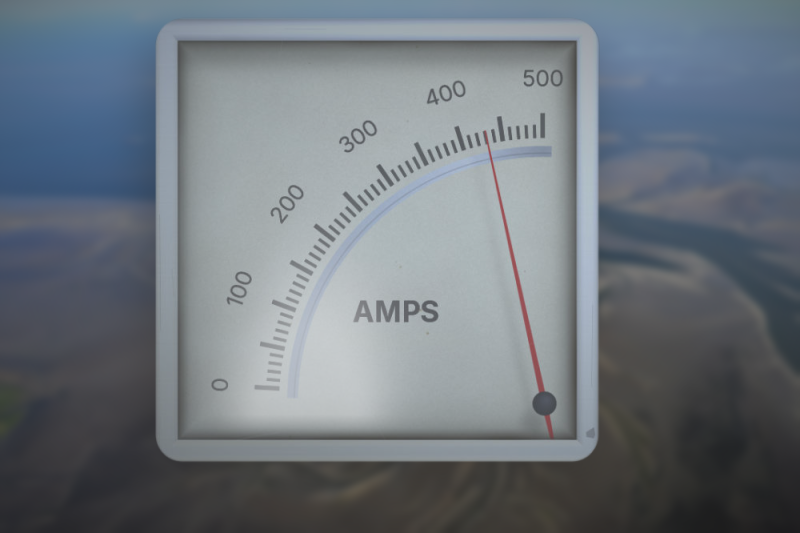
A 430
